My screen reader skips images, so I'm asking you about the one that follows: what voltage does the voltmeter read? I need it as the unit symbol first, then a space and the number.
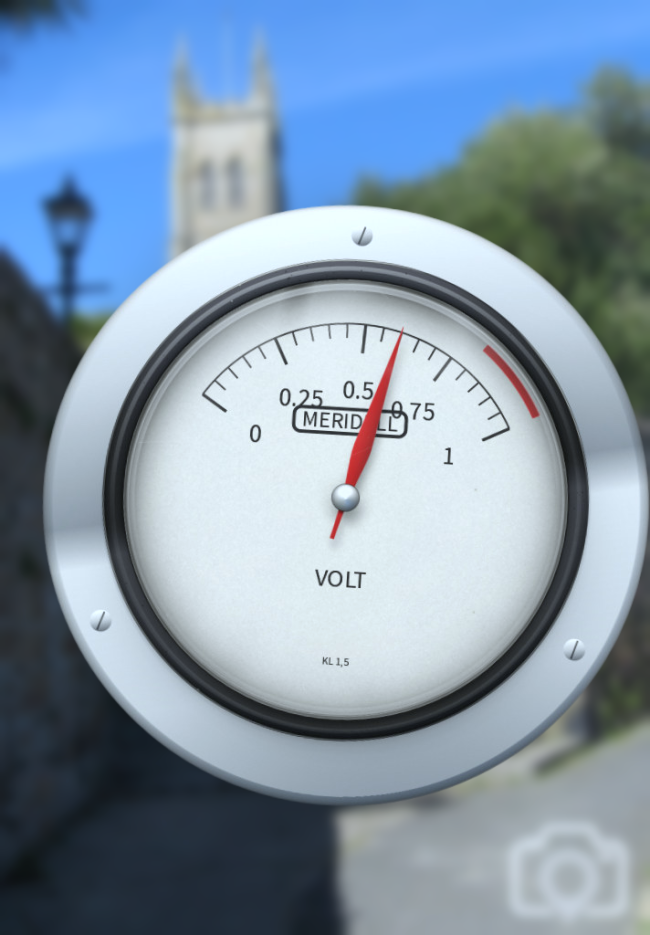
V 0.6
